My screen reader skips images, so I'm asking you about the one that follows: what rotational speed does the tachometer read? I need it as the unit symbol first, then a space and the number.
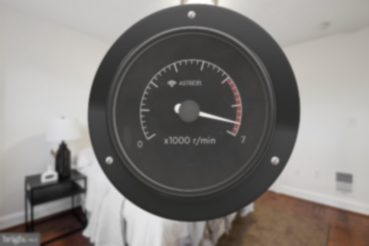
rpm 6600
